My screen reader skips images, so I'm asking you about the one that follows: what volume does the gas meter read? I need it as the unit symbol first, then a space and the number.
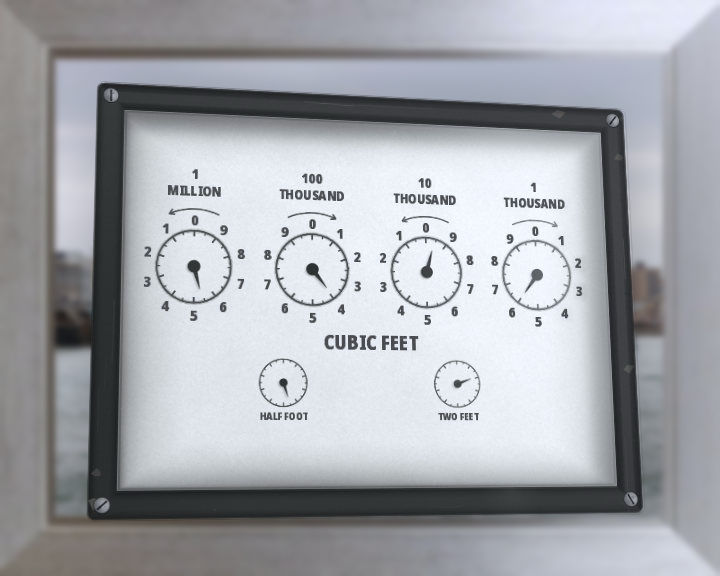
ft³ 539600
